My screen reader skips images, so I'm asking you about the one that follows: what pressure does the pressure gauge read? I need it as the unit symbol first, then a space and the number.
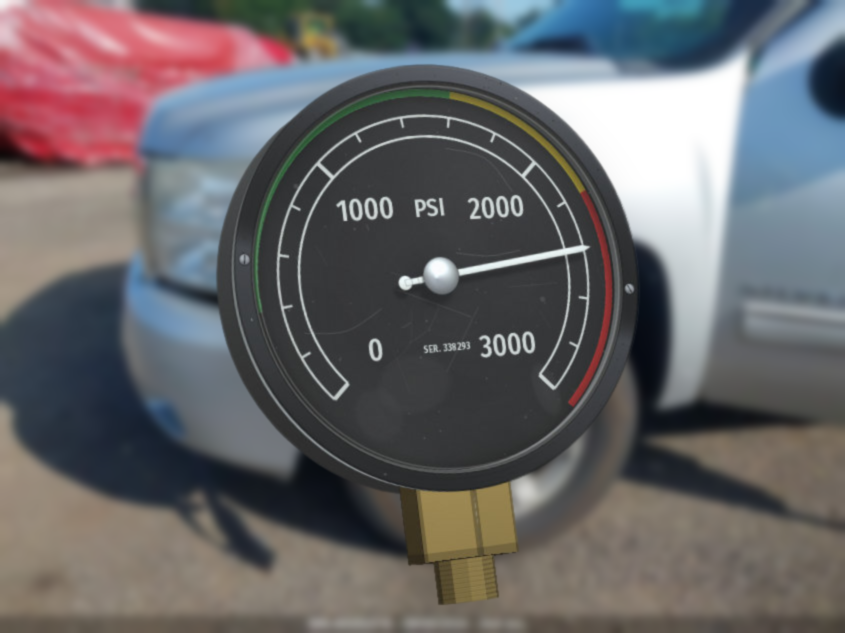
psi 2400
